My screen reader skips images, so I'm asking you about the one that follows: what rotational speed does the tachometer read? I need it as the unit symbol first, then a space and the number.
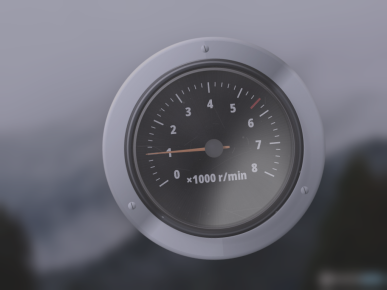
rpm 1000
